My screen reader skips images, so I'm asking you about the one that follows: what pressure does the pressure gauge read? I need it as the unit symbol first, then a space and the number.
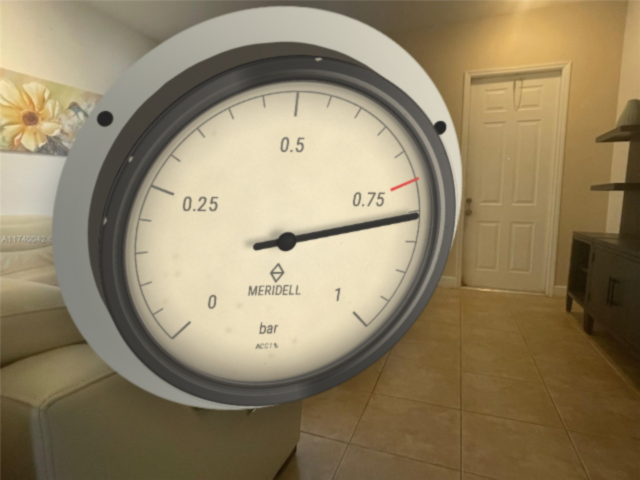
bar 0.8
